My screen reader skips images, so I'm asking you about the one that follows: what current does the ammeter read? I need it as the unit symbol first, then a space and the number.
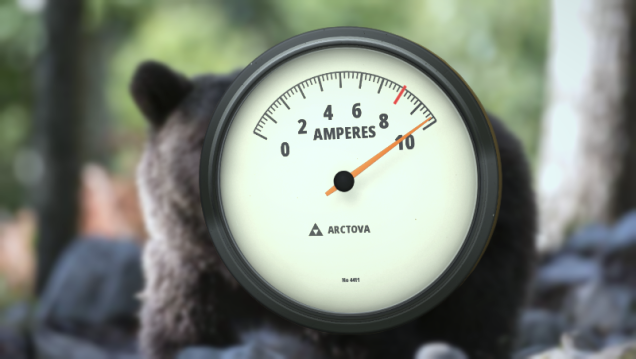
A 9.8
